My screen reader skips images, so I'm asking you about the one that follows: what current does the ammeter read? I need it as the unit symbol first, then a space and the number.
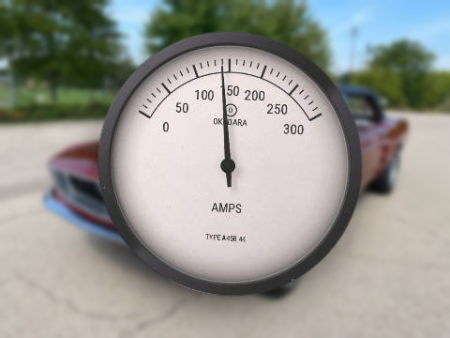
A 140
